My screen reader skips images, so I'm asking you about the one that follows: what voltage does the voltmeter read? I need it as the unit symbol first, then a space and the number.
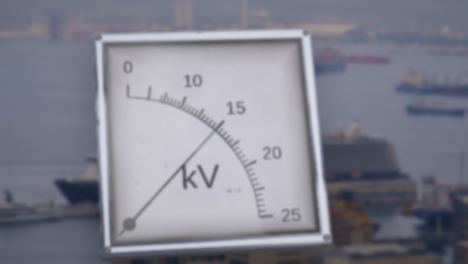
kV 15
